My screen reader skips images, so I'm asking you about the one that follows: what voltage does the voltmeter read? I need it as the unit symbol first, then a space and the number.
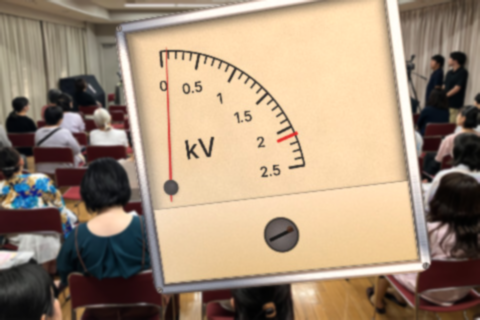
kV 0.1
